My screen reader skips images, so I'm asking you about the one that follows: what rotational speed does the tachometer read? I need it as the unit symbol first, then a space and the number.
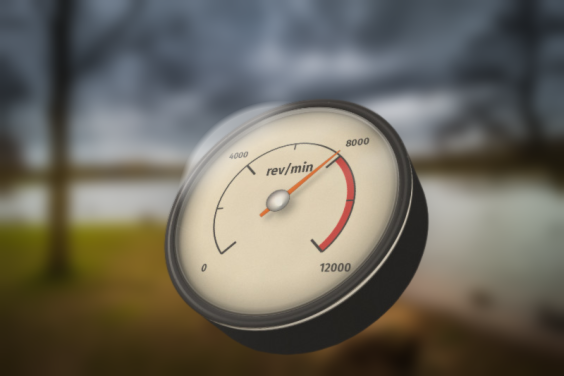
rpm 8000
